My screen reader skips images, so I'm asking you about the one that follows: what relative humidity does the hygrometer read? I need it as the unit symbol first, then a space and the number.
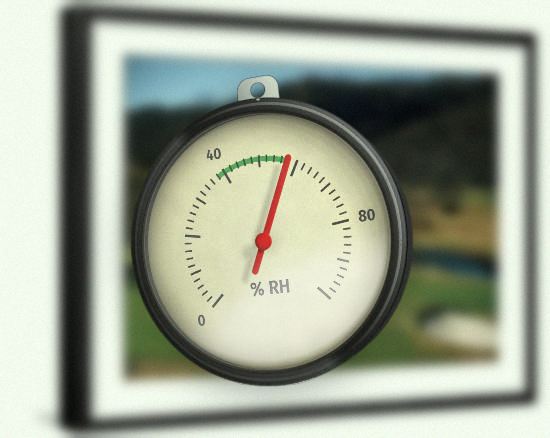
% 58
